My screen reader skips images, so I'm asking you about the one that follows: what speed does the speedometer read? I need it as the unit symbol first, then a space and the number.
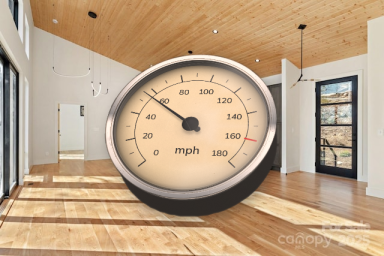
mph 55
